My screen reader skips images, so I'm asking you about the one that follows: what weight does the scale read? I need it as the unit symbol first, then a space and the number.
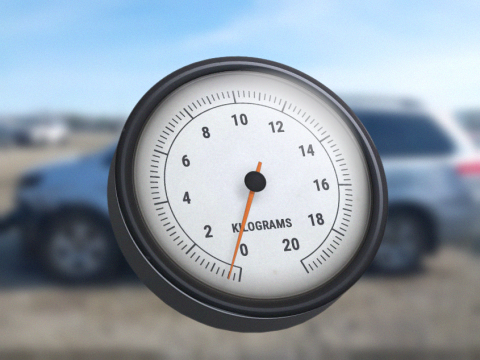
kg 0.4
